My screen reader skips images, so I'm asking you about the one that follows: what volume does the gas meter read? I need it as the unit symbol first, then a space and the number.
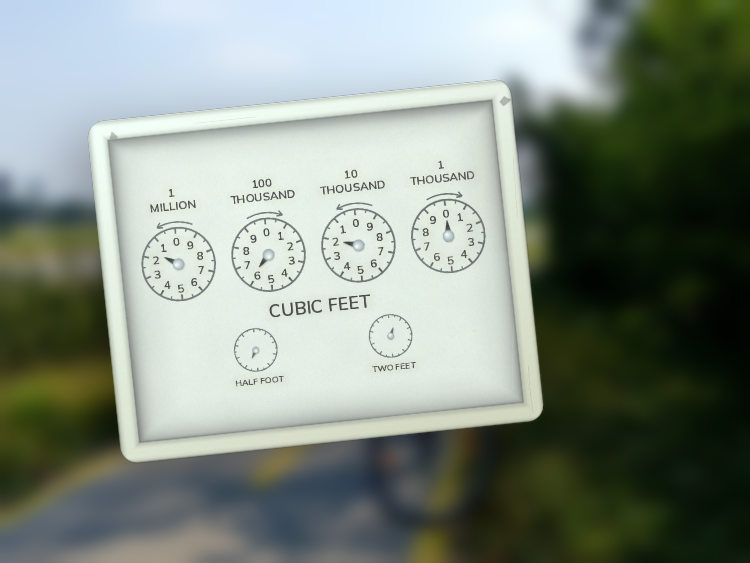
ft³ 162000
